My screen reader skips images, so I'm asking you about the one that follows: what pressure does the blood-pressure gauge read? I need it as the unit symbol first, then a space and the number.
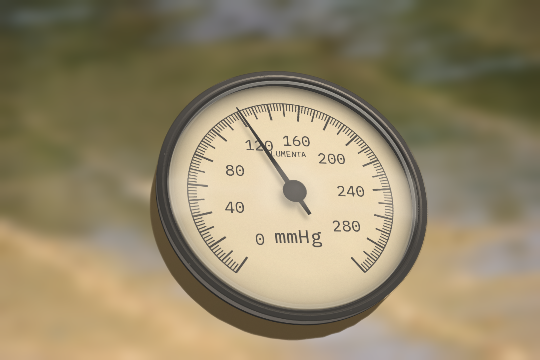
mmHg 120
